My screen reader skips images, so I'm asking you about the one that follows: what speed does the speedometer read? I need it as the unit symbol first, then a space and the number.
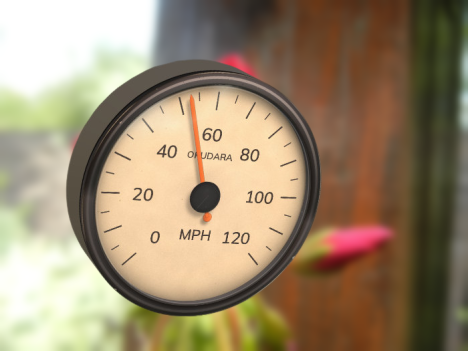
mph 52.5
